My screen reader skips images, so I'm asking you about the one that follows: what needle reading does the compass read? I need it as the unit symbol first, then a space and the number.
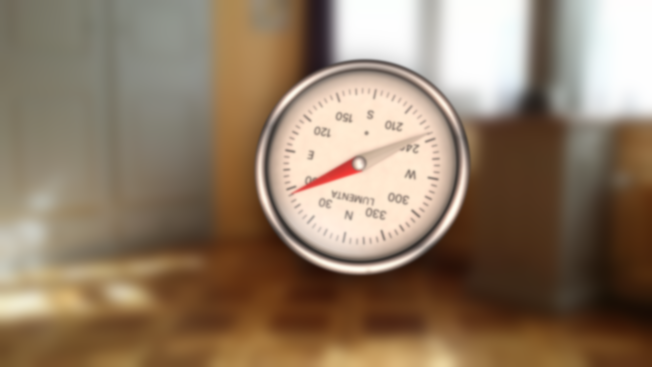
° 55
